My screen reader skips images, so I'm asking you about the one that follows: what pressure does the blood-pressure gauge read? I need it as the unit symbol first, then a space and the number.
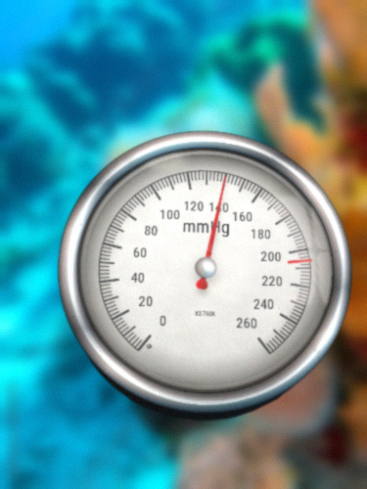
mmHg 140
